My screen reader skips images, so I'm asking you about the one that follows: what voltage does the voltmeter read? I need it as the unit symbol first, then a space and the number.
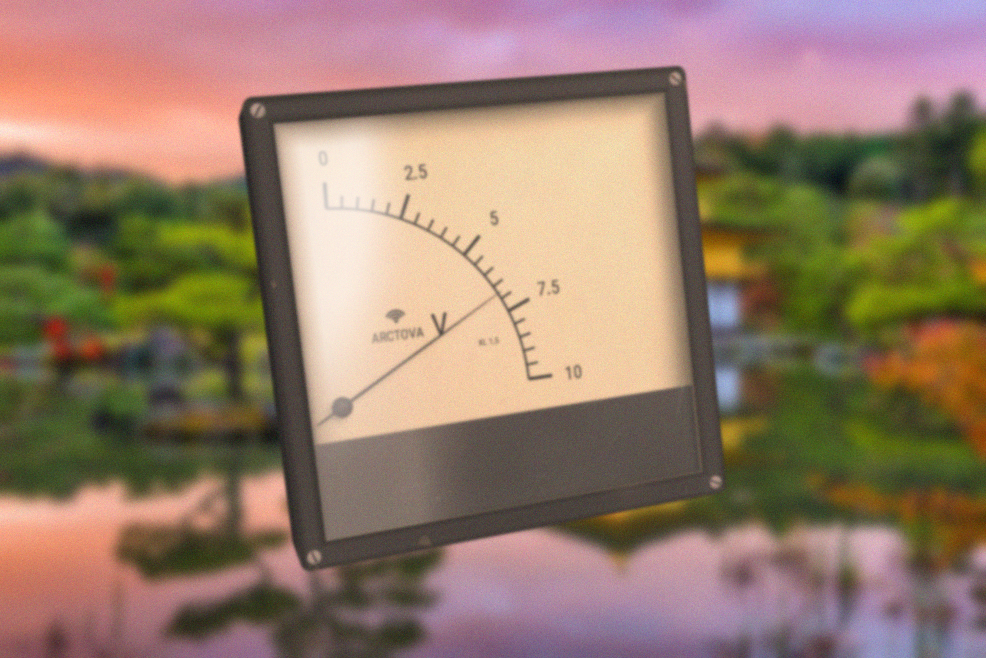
V 6.75
